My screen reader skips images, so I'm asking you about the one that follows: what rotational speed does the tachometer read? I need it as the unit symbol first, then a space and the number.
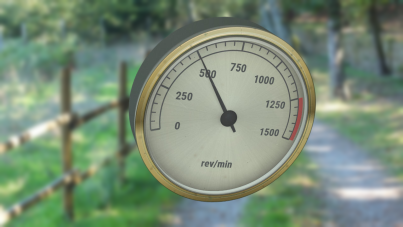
rpm 500
